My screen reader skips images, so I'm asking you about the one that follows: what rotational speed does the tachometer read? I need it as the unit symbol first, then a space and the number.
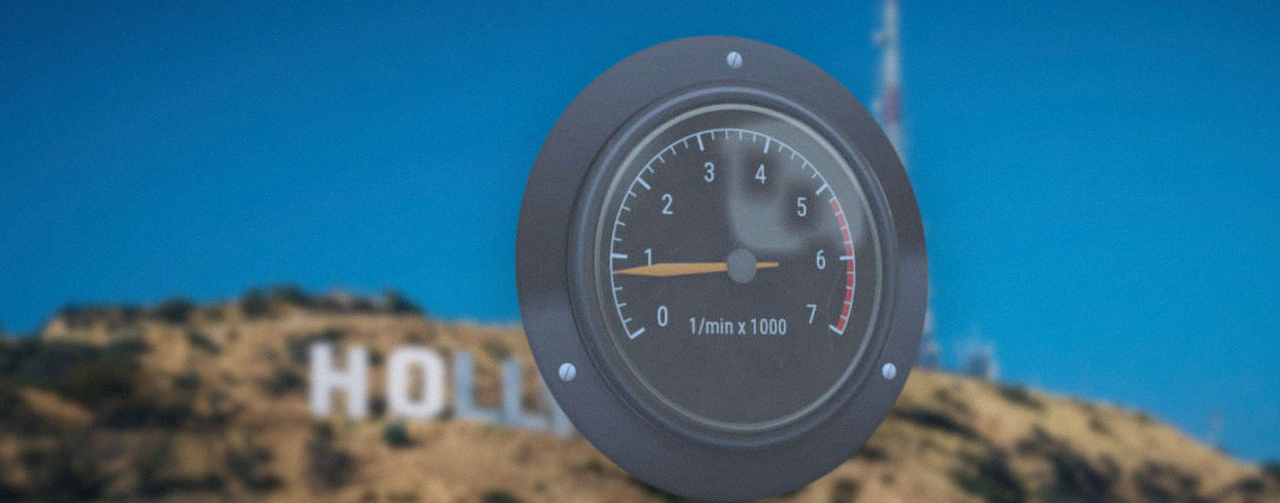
rpm 800
